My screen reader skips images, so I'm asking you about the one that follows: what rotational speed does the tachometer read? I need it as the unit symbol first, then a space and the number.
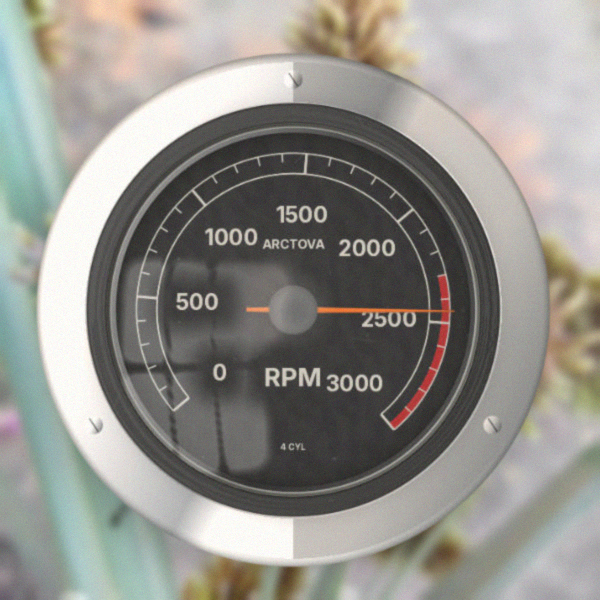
rpm 2450
